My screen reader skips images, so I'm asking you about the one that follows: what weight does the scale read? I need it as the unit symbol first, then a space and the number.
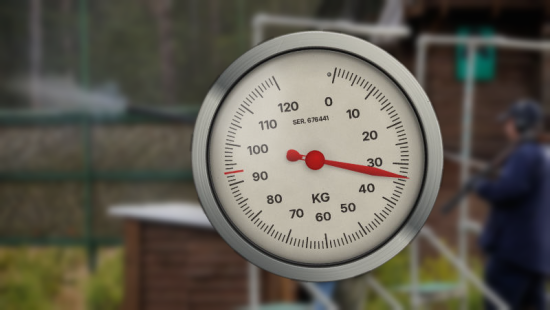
kg 33
